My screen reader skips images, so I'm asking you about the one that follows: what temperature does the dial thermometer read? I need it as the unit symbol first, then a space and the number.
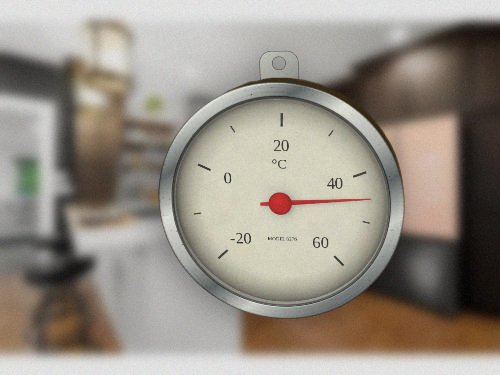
°C 45
